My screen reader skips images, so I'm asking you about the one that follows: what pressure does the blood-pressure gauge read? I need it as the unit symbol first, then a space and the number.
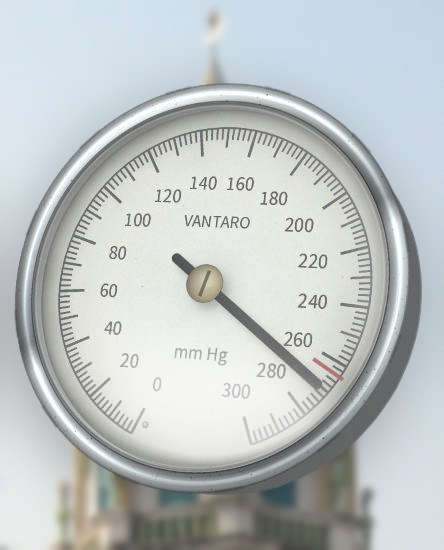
mmHg 270
